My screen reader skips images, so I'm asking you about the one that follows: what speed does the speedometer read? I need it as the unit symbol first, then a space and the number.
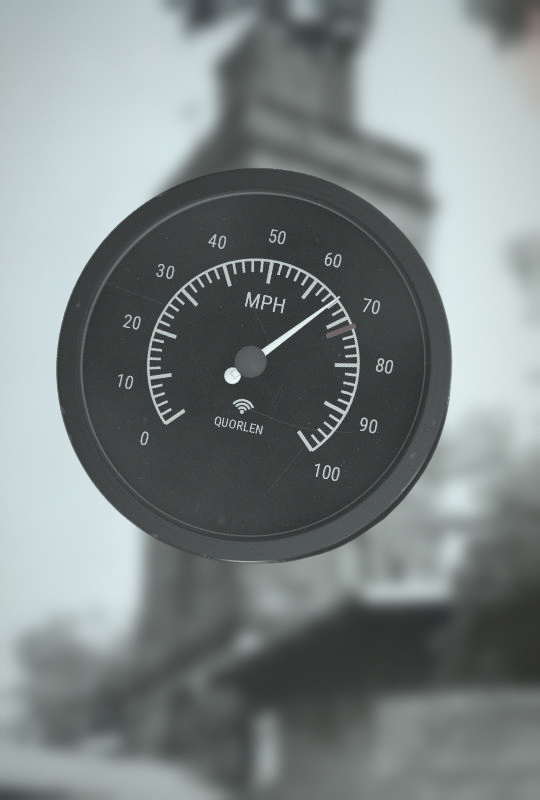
mph 66
